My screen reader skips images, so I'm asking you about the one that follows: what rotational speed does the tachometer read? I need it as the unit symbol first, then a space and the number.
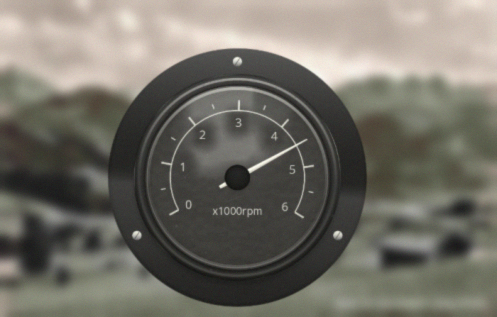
rpm 4500
